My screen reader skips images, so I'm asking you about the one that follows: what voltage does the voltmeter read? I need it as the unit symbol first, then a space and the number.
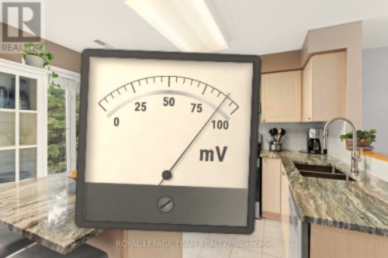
mV 90
